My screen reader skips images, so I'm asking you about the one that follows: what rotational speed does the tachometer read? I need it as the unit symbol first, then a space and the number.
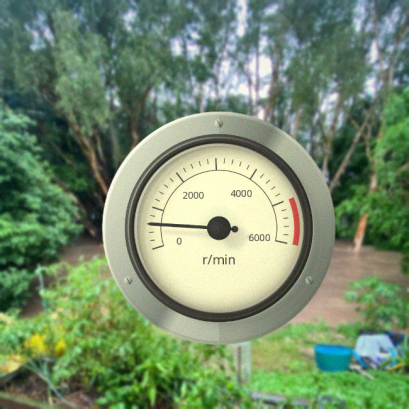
rpm 600
